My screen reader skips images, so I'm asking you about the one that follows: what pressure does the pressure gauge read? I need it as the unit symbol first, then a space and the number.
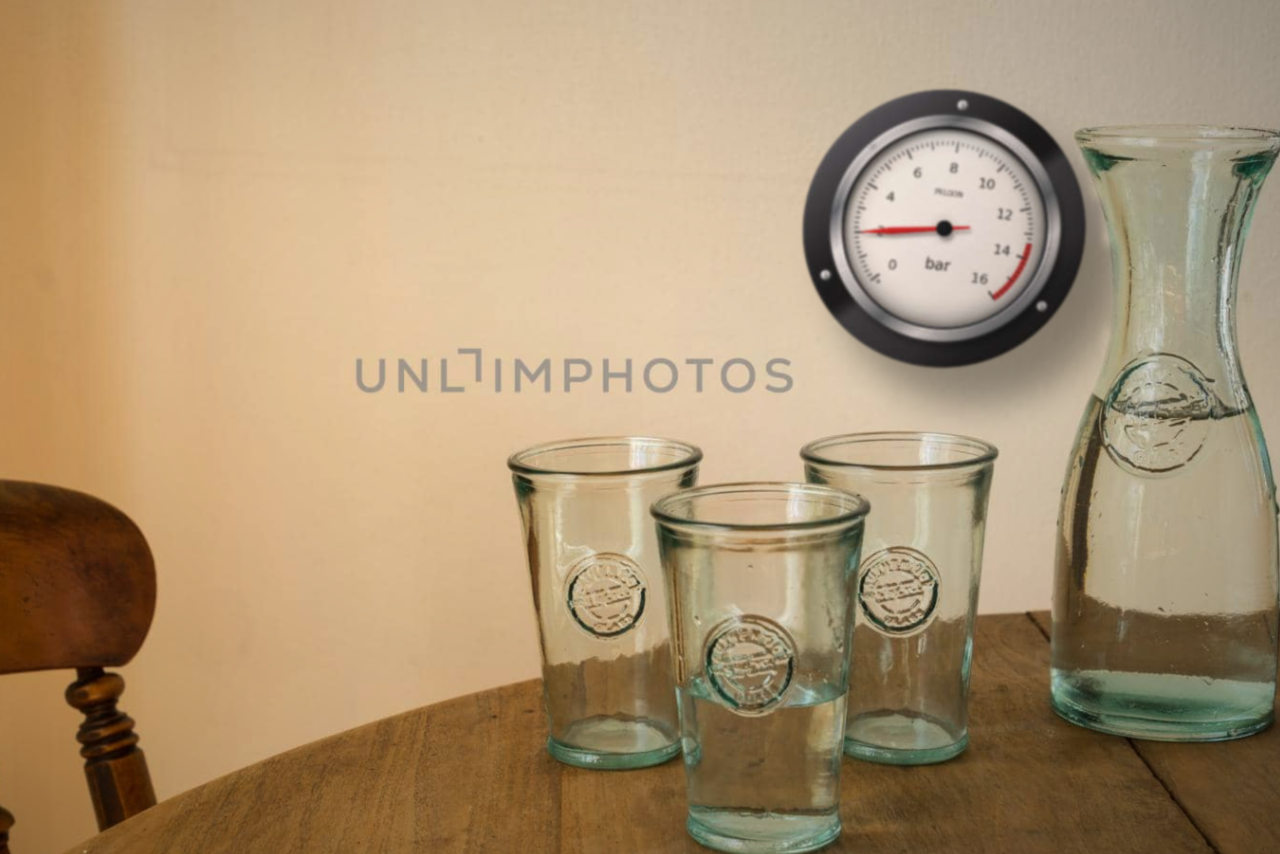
bar 2
